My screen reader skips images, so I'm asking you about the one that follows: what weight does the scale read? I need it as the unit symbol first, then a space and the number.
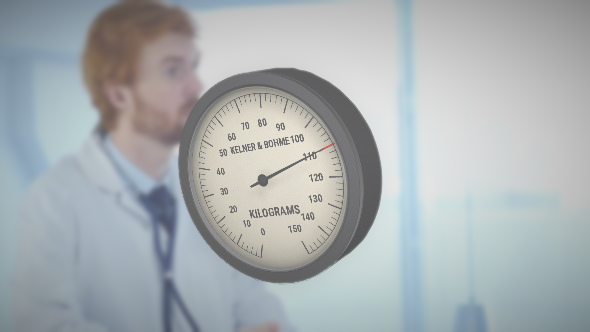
kg 110
